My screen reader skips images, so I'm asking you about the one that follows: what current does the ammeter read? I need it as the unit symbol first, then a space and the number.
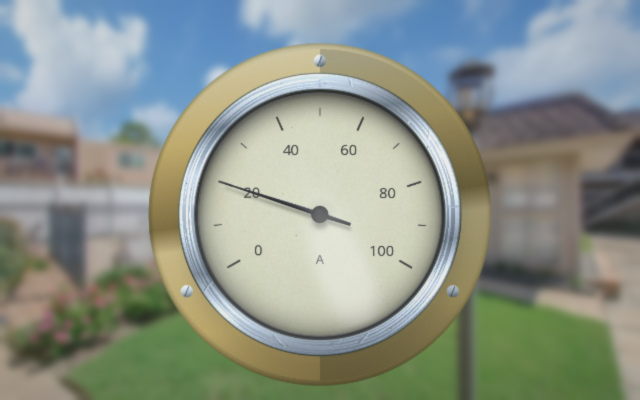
A 20
